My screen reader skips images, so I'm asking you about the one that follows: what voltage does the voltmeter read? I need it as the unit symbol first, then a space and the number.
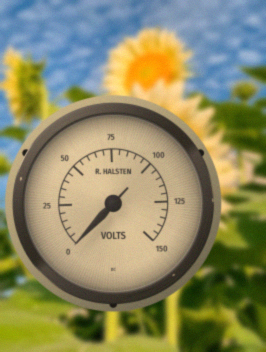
V 0
